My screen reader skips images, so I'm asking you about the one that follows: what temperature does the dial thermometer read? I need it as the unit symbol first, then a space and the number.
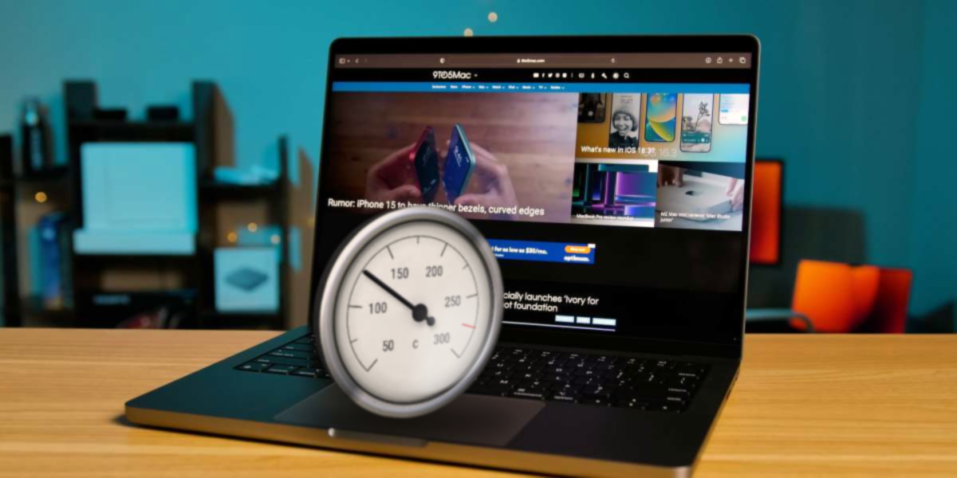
°C 125
